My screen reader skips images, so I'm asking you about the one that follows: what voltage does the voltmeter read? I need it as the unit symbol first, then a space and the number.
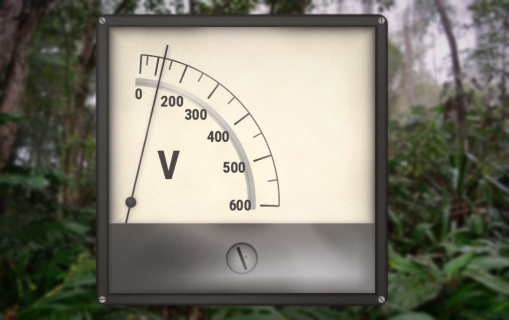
V 125
